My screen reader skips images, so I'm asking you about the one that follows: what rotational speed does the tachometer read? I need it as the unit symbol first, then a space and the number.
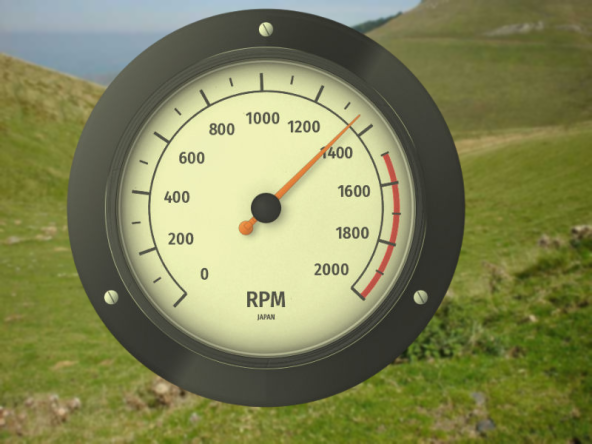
rpm 1350
